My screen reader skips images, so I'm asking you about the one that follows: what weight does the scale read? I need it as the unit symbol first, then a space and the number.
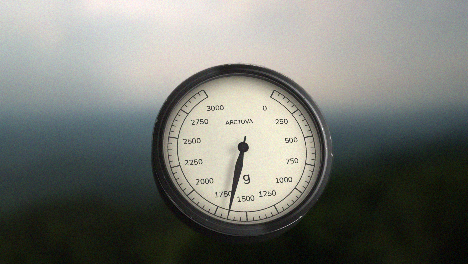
g 1650
